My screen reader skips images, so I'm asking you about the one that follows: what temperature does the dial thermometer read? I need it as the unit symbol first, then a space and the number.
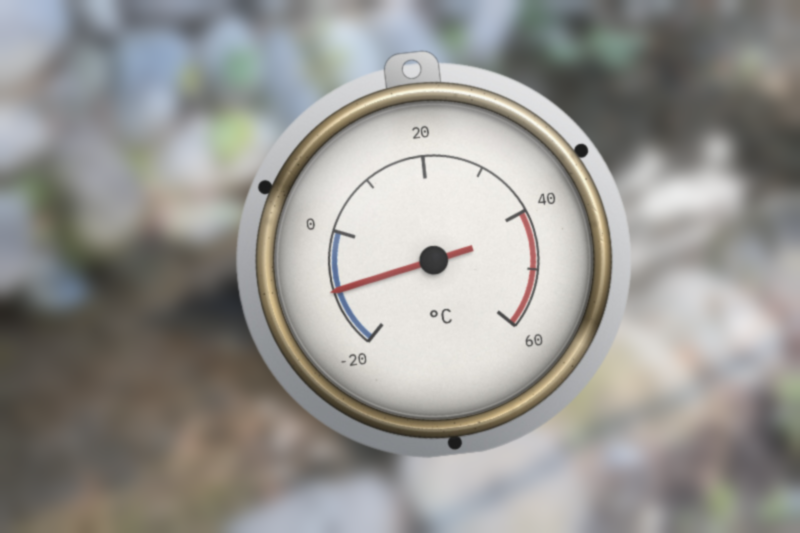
°C -10
